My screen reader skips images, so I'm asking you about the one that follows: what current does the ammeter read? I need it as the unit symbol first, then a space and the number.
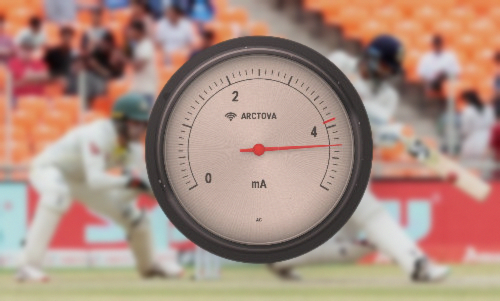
mA 4.3
